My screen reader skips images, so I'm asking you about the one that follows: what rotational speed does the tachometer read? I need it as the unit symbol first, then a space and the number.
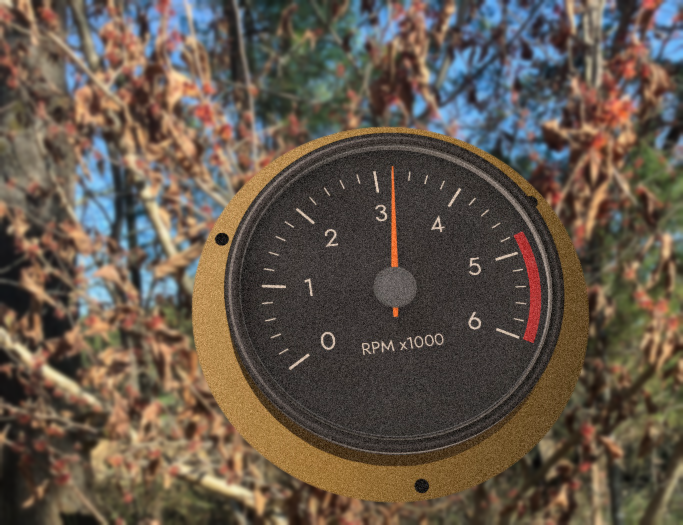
rpm 3200
